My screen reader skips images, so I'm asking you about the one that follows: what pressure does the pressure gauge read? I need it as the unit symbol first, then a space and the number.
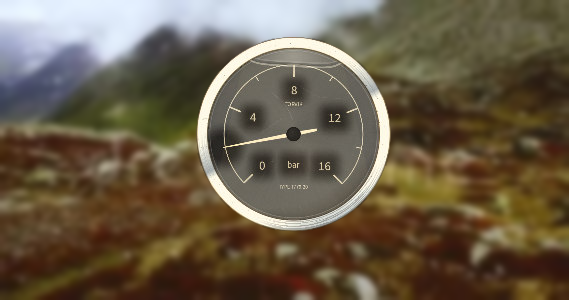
bar 2
